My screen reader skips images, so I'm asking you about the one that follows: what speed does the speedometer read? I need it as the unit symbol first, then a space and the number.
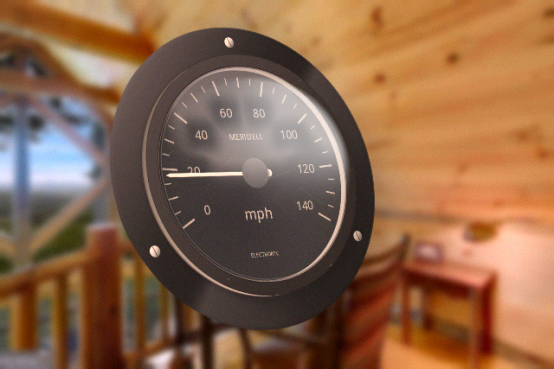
mph 17.5
